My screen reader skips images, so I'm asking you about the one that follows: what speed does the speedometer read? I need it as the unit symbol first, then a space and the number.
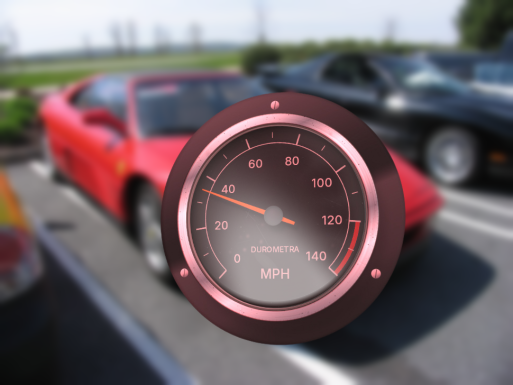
mph 35
